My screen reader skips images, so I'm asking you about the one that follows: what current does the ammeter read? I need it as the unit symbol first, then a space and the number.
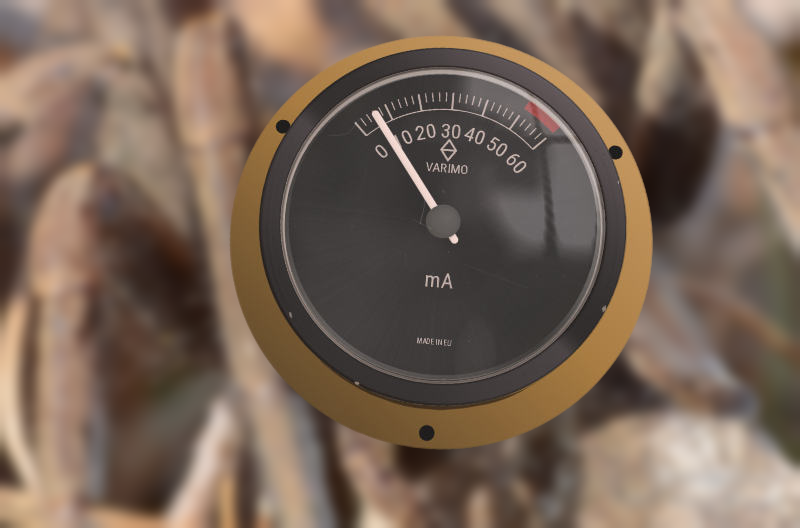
mA 6
